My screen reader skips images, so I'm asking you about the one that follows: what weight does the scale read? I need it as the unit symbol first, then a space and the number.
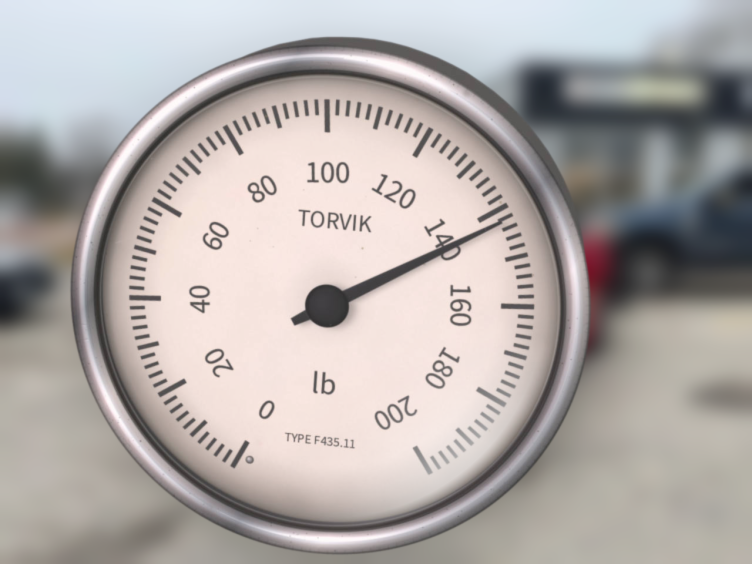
lb 142
